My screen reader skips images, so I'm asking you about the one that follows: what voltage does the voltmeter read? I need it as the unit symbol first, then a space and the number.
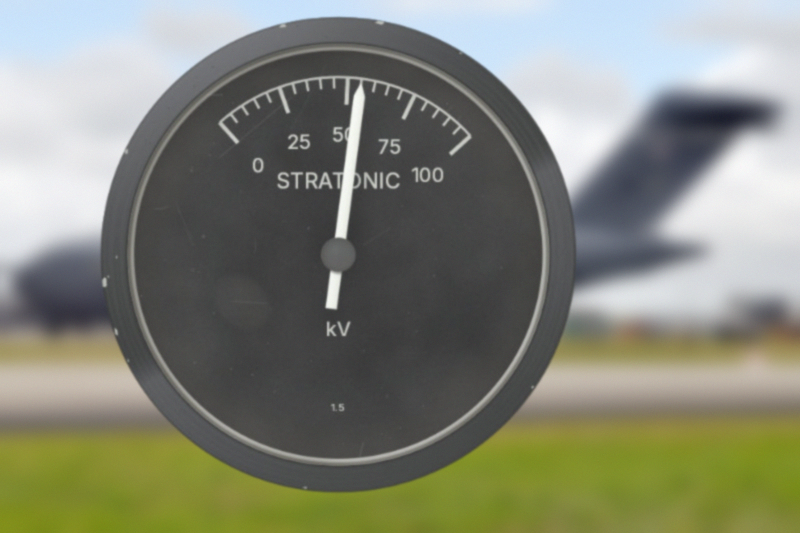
kV 55
